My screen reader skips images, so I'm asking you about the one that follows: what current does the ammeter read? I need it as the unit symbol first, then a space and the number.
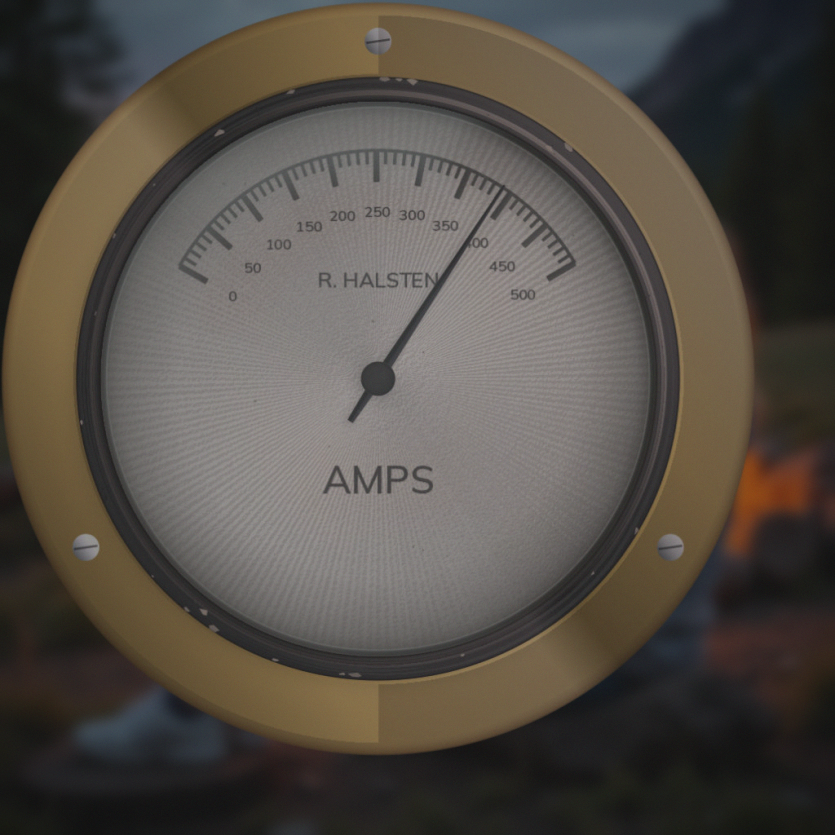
A 390
